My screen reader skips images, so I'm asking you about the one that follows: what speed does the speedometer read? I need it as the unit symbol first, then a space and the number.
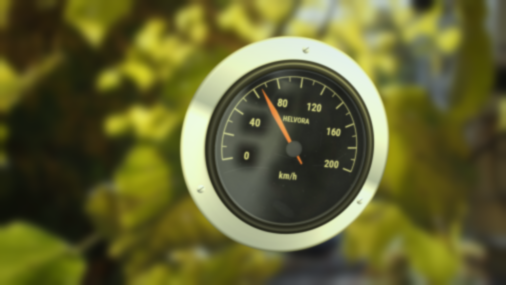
km/h 65
